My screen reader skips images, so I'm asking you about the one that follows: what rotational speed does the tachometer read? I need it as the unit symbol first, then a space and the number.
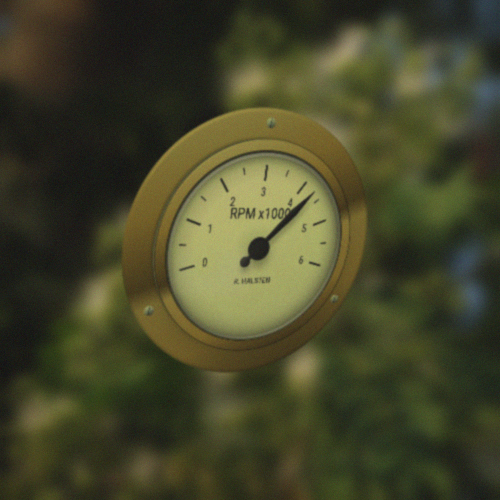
rpm 4250
